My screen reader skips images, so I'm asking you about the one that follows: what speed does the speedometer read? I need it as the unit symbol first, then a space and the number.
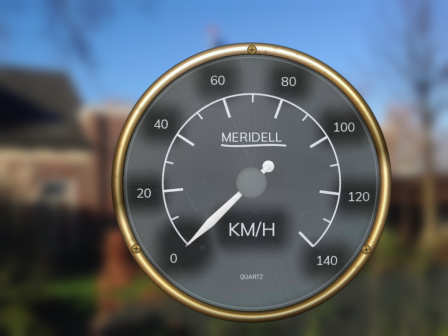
km/h 0
